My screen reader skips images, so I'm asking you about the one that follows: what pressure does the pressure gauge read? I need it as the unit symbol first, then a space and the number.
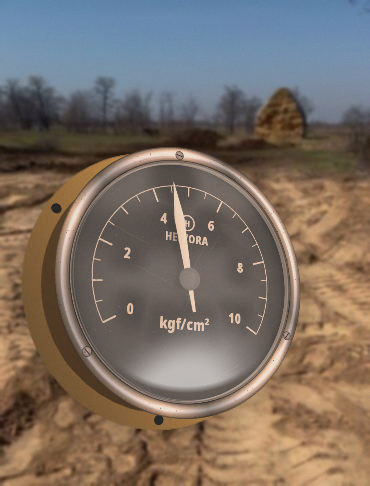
kg/cm² 4.5
